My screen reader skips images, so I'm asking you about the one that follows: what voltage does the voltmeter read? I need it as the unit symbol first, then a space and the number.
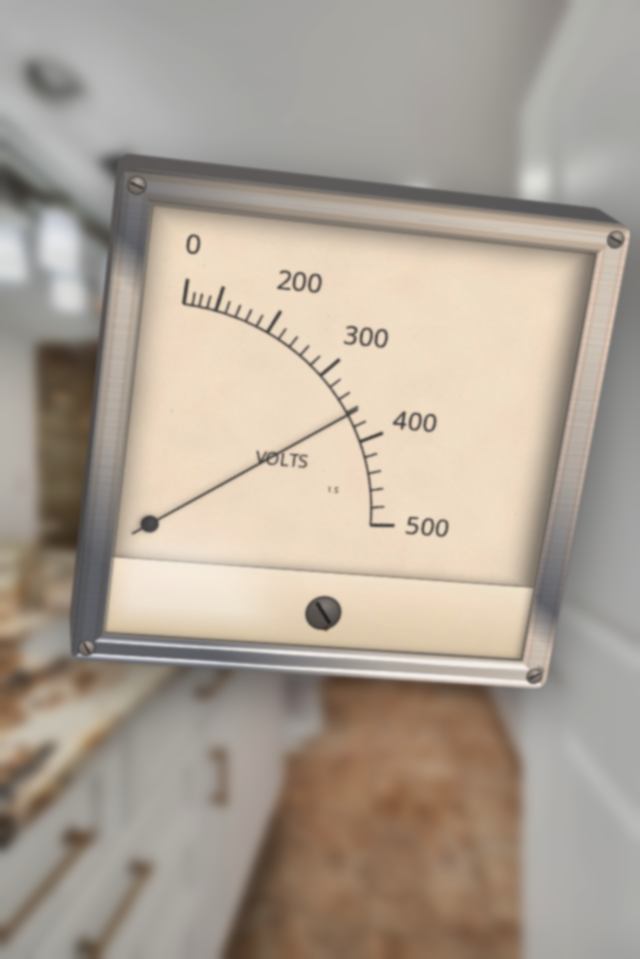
V 360
